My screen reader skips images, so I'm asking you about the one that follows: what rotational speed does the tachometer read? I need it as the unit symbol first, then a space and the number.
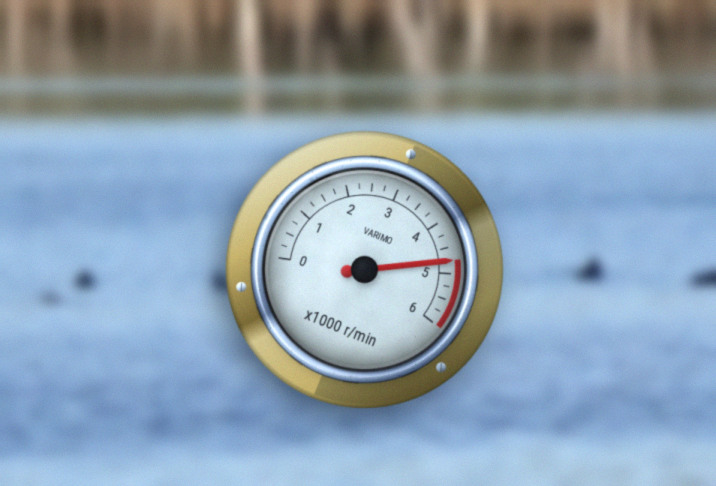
rpm 4750
